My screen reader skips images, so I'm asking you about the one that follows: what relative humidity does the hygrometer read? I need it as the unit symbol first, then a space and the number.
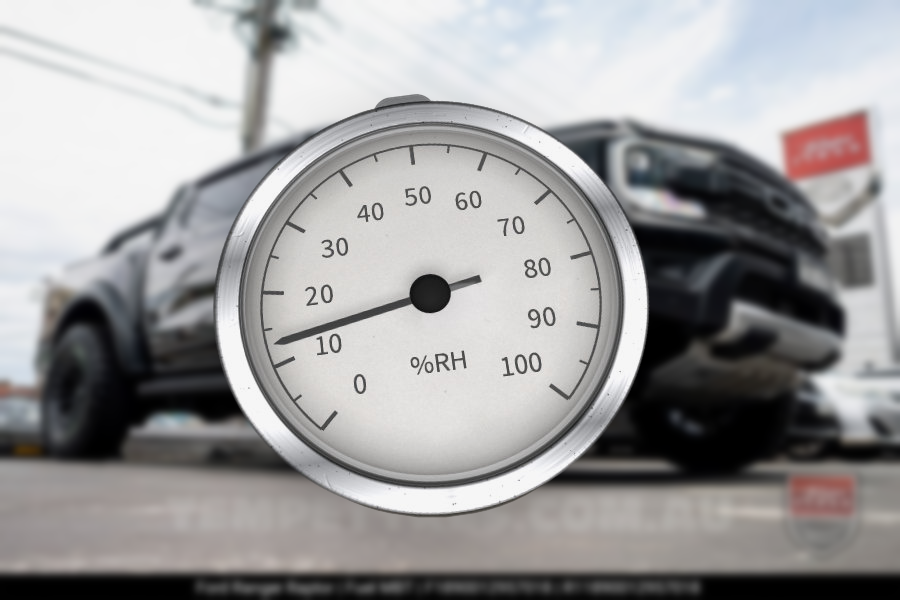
% 12.5
